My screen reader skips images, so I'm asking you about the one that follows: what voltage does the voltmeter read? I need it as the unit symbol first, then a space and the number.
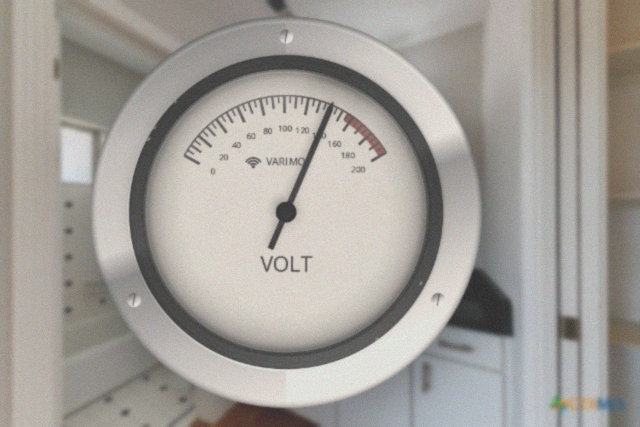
V 140
